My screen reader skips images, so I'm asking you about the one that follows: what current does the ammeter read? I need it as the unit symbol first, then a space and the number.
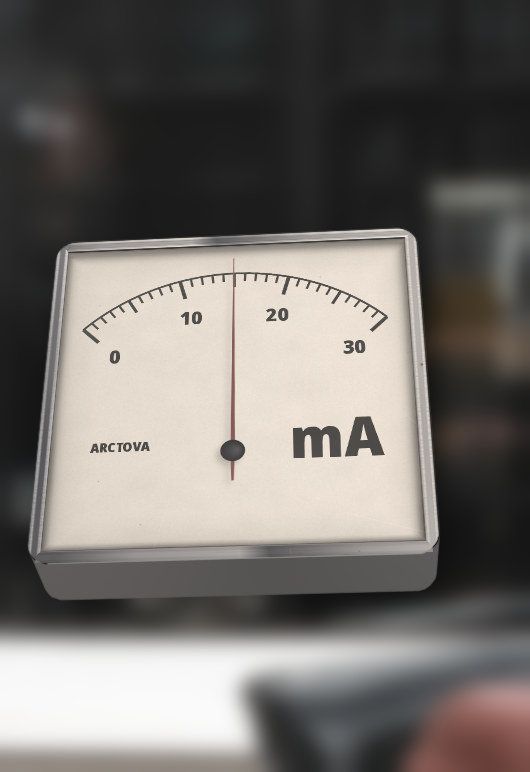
mA 15
